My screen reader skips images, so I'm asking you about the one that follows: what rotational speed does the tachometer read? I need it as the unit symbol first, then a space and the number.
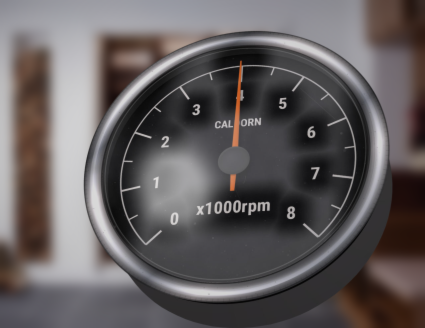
rpm 4000
